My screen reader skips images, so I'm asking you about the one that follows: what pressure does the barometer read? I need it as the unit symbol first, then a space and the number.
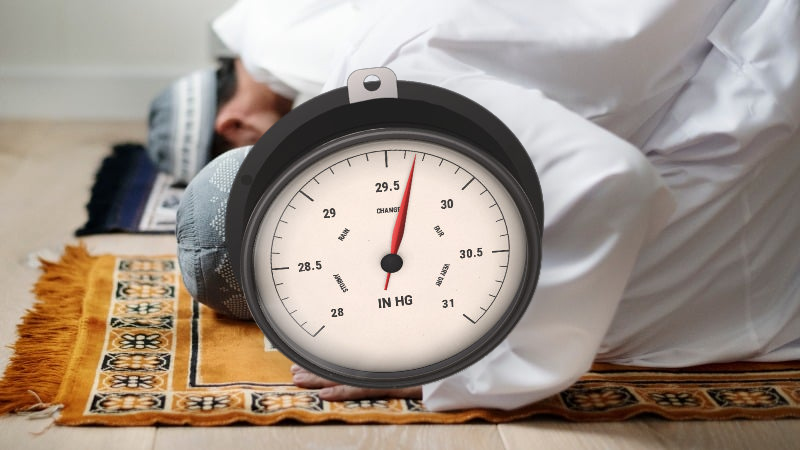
inHg 29.65
